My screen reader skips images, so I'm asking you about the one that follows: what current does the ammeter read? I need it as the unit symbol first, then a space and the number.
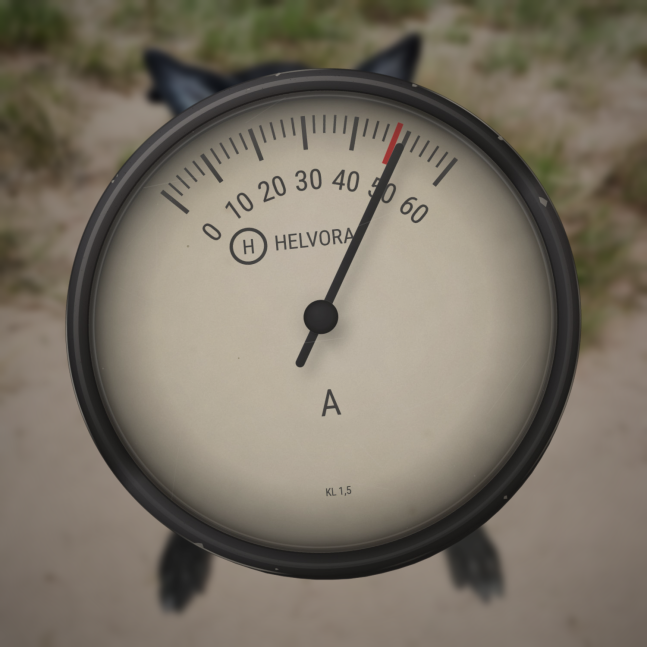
A 50
